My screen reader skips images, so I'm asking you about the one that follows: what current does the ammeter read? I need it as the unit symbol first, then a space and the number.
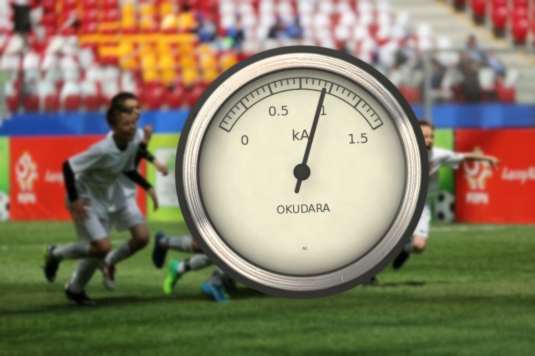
kA 0.95
